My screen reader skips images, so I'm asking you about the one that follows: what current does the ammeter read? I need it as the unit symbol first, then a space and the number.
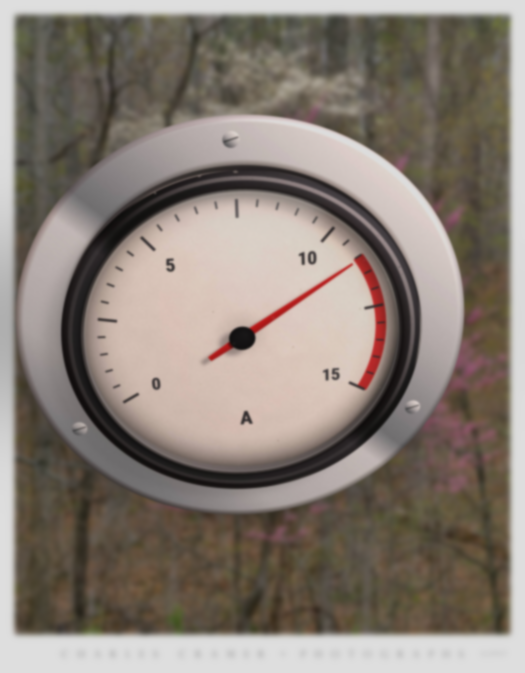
A 11
